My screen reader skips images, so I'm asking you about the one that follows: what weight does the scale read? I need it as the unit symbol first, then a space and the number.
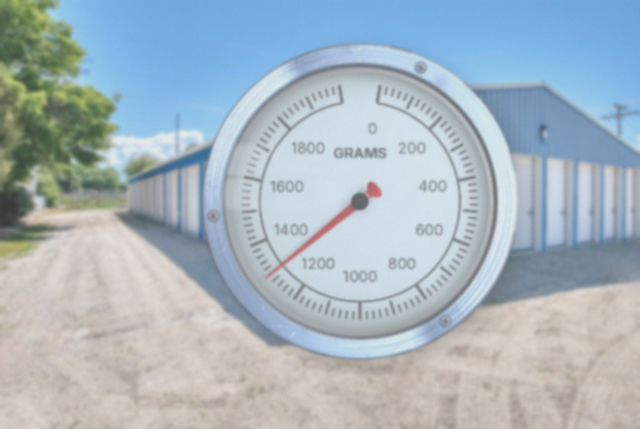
g 1300
